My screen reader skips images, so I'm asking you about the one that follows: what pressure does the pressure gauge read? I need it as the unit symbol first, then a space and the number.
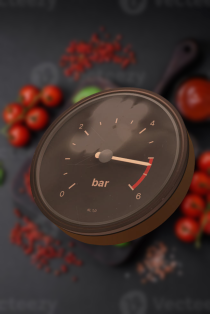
bar 5.25
